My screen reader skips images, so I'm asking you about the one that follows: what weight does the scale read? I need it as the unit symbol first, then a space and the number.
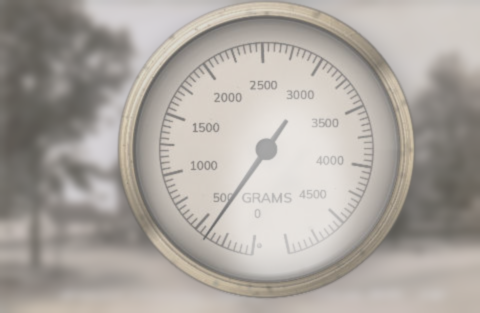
g 400
